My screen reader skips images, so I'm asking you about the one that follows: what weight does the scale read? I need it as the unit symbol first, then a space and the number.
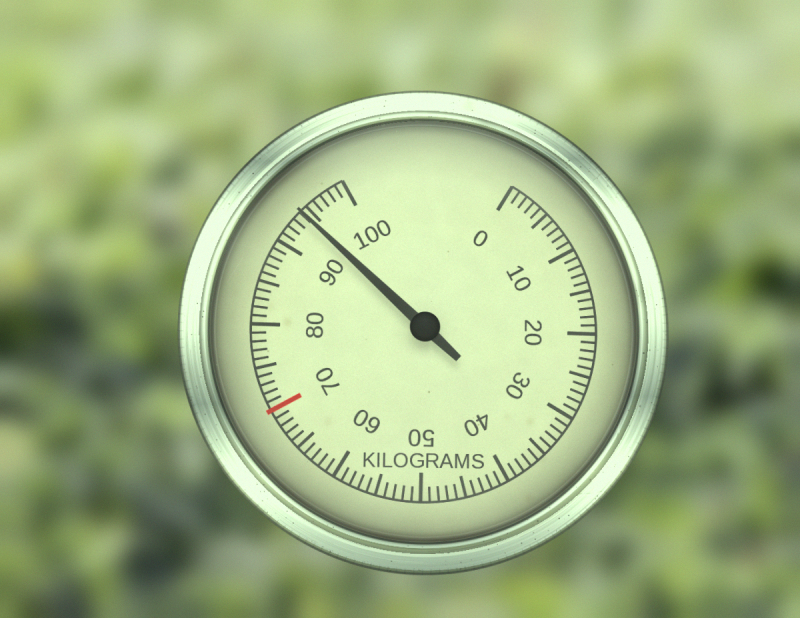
kg 94
